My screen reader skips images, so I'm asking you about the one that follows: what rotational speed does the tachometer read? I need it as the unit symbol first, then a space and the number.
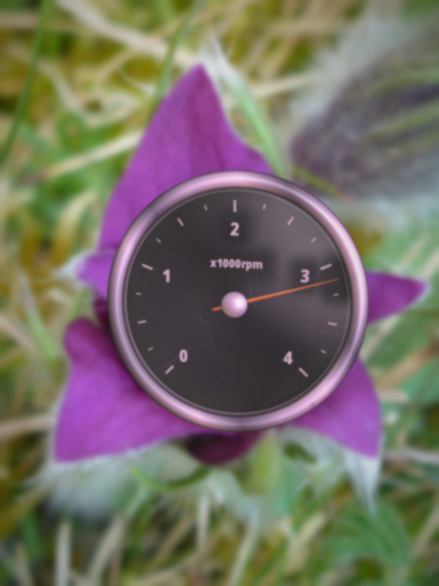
rpm 3125
